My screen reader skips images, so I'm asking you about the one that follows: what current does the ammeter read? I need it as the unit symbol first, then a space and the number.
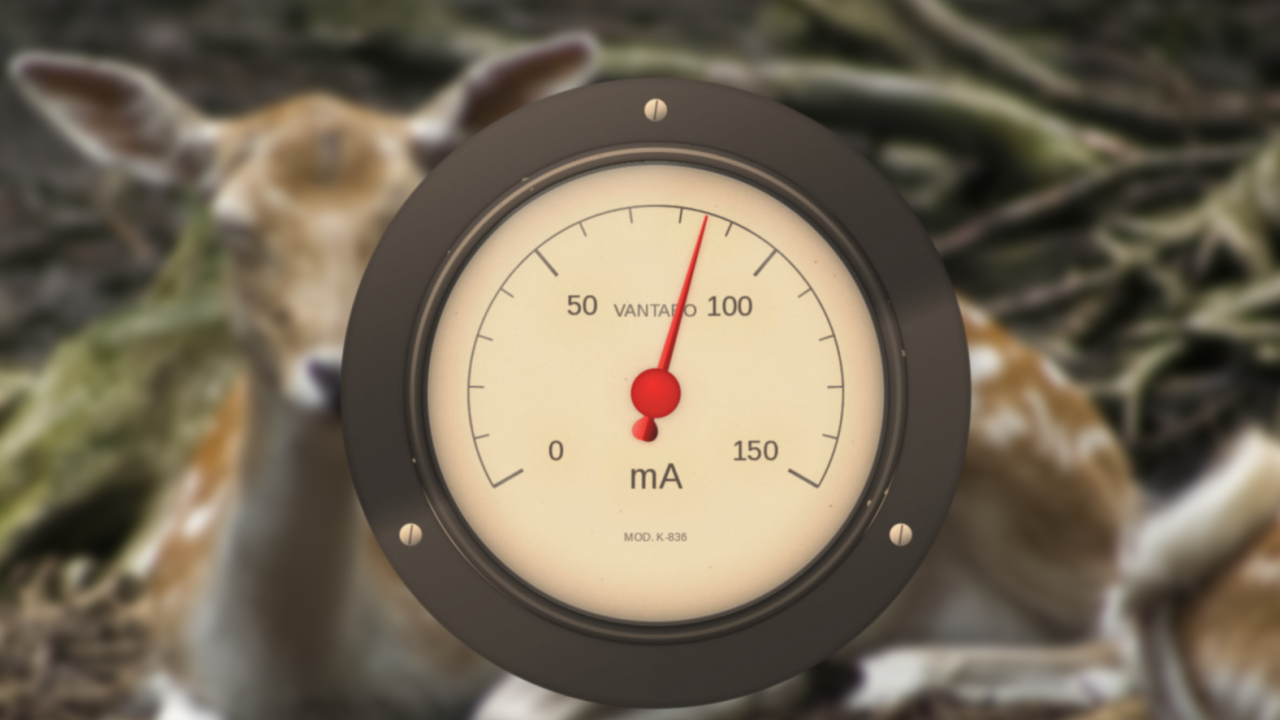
mA 85
